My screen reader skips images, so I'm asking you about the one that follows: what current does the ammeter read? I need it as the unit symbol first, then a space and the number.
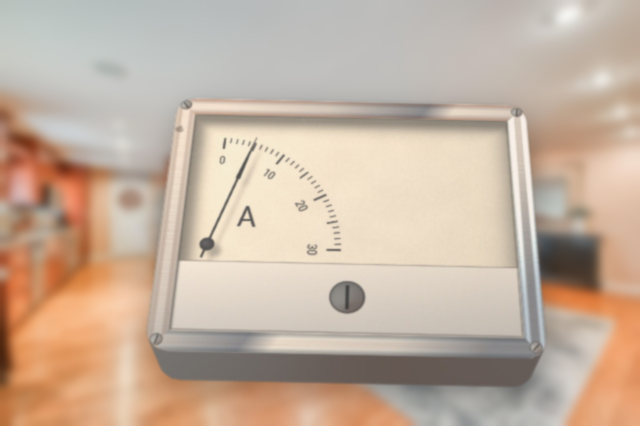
A 5
